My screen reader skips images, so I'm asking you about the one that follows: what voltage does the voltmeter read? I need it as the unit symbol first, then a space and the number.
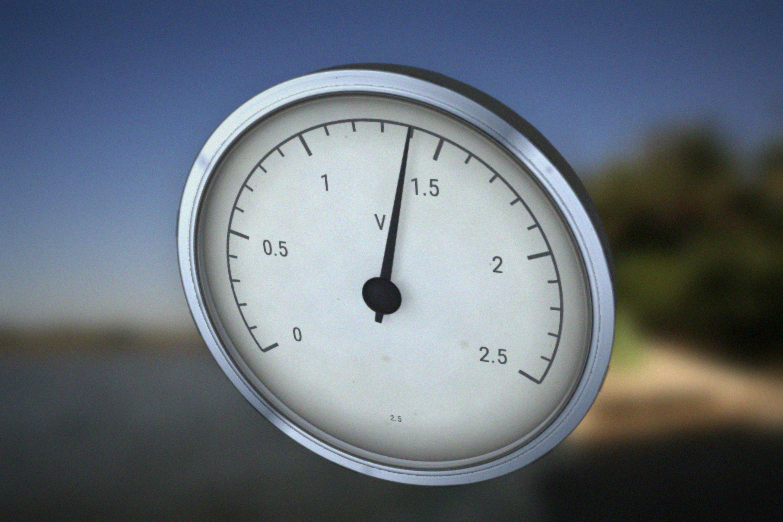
V 1.4
